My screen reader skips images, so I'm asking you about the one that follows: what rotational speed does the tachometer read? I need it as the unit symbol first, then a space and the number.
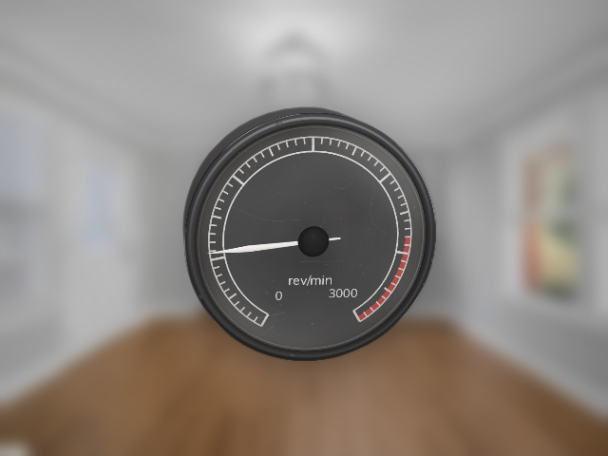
rpm 550
